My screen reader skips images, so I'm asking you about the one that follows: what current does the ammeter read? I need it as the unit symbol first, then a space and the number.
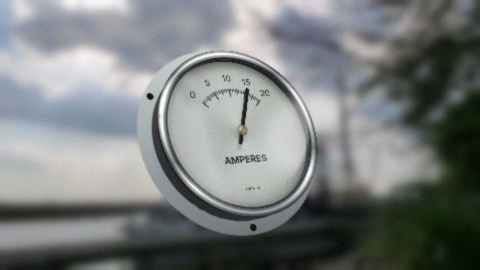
A 15
